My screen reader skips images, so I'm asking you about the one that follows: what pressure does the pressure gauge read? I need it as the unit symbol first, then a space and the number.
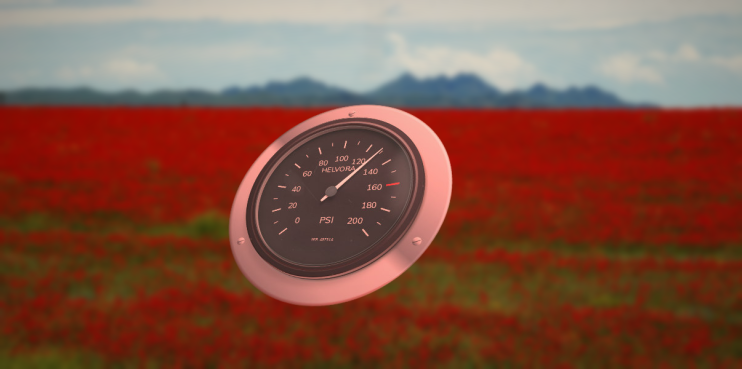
psi 130
